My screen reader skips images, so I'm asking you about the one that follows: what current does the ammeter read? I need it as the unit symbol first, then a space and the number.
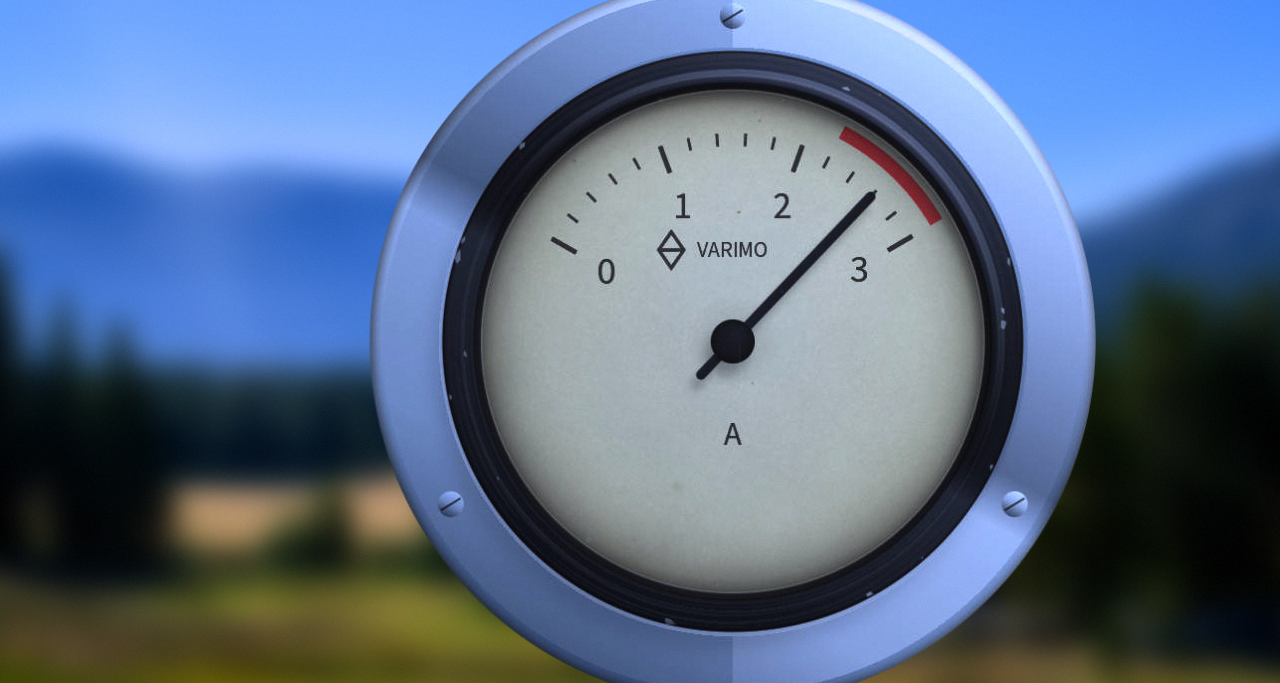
A 2.6
